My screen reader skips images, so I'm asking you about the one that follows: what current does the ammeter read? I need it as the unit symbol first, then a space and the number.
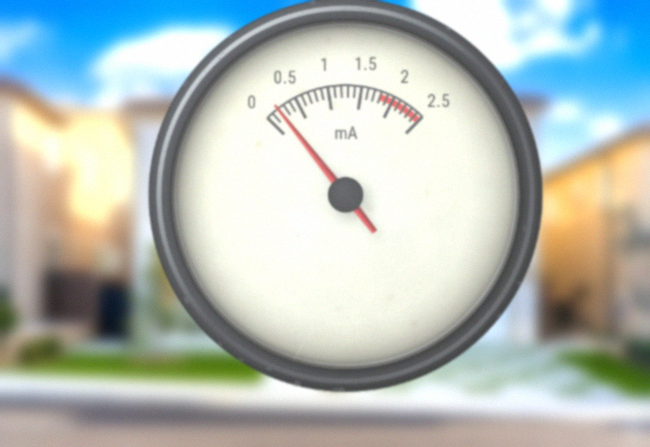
mA 0.2
